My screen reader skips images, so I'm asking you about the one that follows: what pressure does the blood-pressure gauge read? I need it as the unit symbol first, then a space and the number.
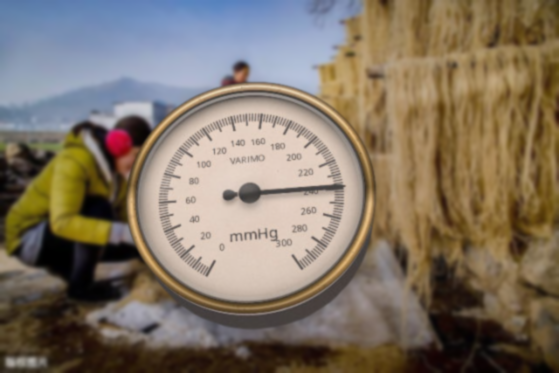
mmHg 240
